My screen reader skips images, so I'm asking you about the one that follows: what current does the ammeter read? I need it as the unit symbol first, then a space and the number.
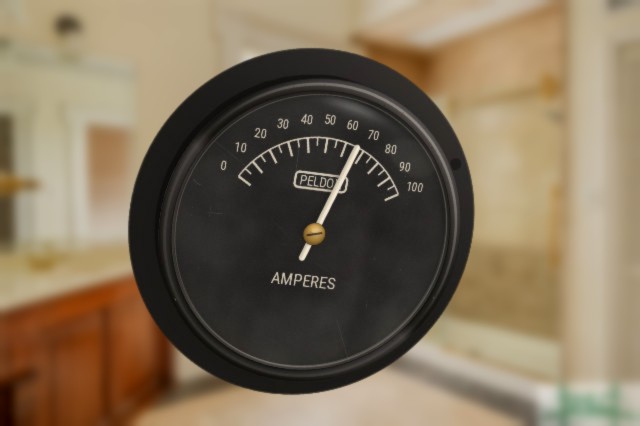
A 65
